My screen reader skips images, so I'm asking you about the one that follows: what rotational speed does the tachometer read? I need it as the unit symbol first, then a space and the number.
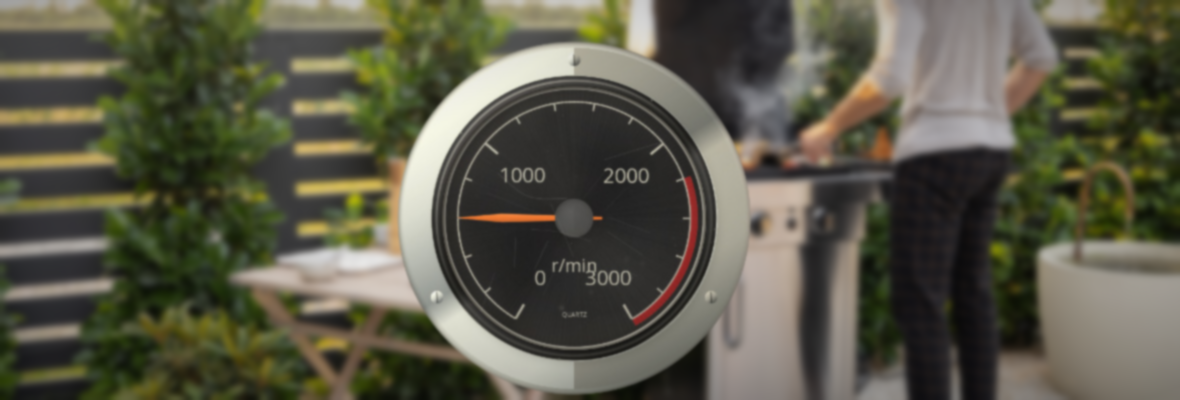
rpm 600
